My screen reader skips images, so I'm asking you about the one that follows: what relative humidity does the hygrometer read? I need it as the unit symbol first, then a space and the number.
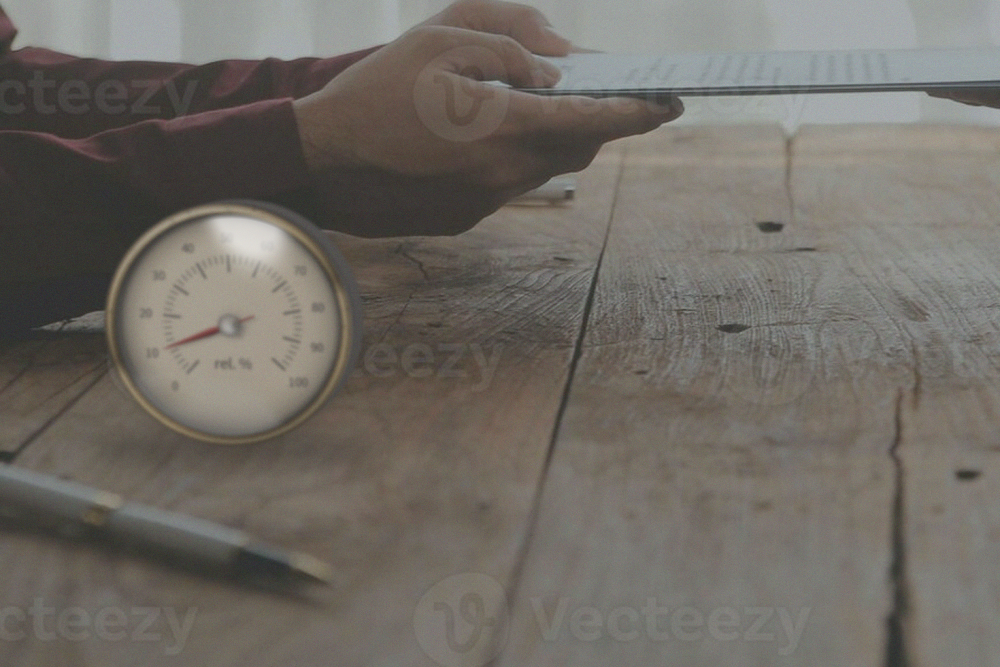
% 10
